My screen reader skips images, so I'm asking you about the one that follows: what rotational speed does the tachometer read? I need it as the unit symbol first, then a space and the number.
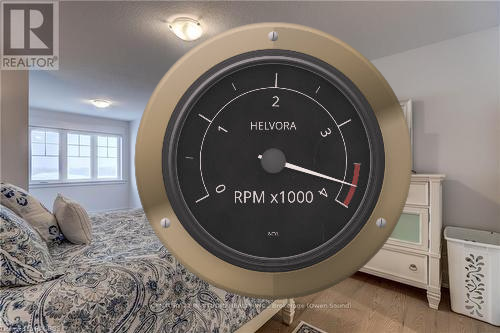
rpm 3750
